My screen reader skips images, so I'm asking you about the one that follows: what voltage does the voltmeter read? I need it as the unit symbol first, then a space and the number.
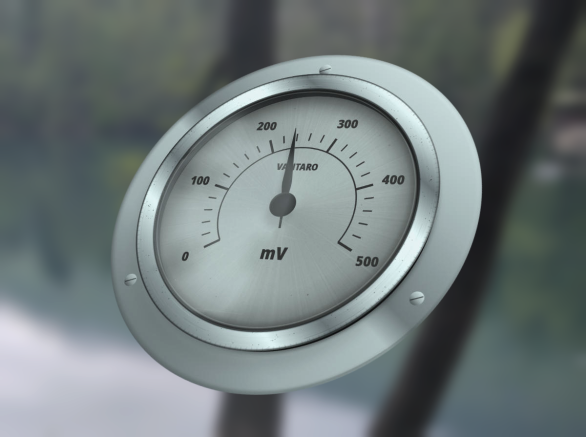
mV 240
